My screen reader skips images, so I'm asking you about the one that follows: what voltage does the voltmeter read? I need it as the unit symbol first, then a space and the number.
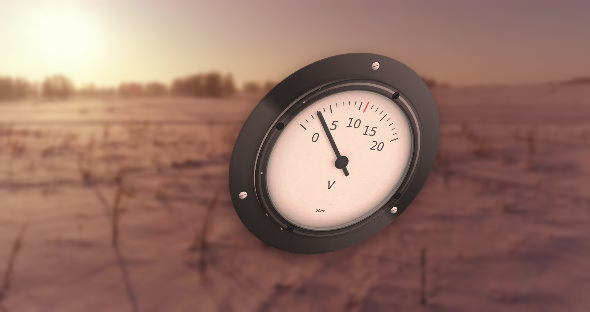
V 3
